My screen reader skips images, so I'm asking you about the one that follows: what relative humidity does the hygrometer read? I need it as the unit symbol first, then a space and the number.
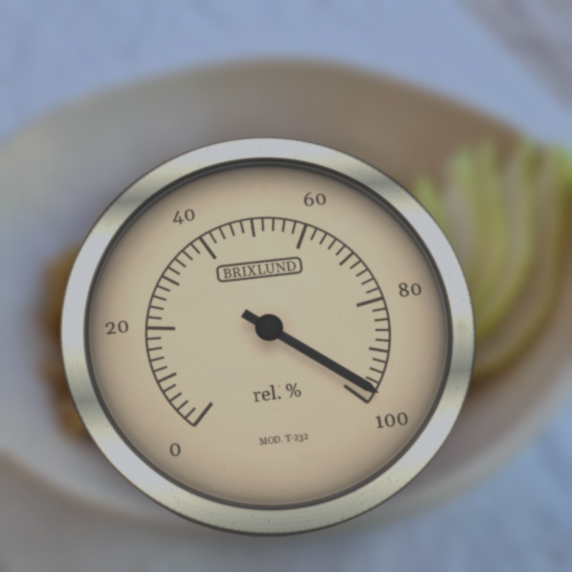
% 98
